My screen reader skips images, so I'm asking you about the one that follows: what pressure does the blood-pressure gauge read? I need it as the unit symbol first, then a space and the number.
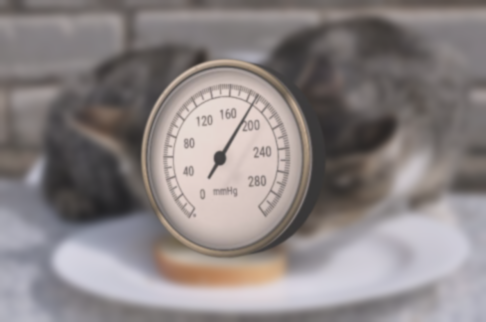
mmHg 190
